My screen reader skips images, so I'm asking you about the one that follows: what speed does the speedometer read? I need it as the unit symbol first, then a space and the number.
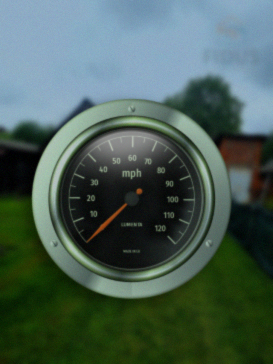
mph 0
